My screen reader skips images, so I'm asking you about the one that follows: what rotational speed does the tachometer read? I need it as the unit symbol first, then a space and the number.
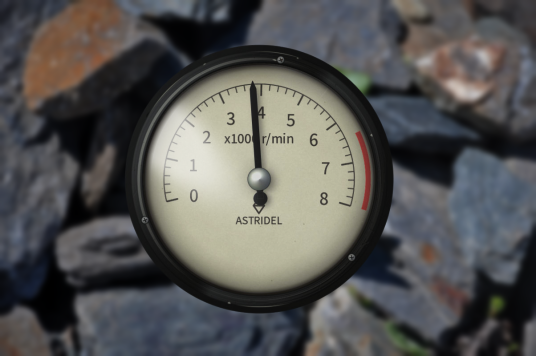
rpm 3800
